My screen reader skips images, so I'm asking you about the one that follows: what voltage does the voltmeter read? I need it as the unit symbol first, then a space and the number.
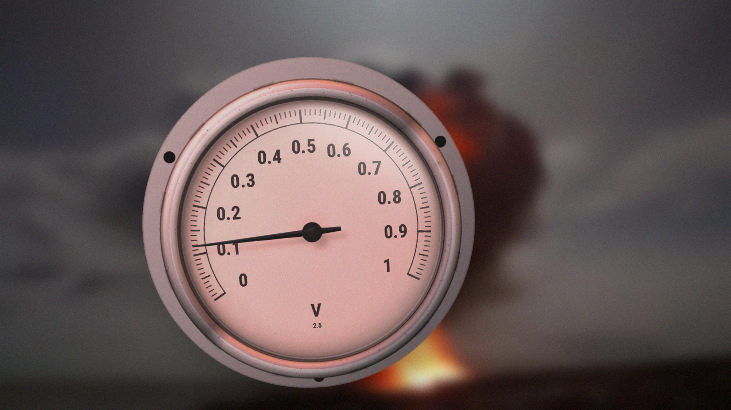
V 0.12
